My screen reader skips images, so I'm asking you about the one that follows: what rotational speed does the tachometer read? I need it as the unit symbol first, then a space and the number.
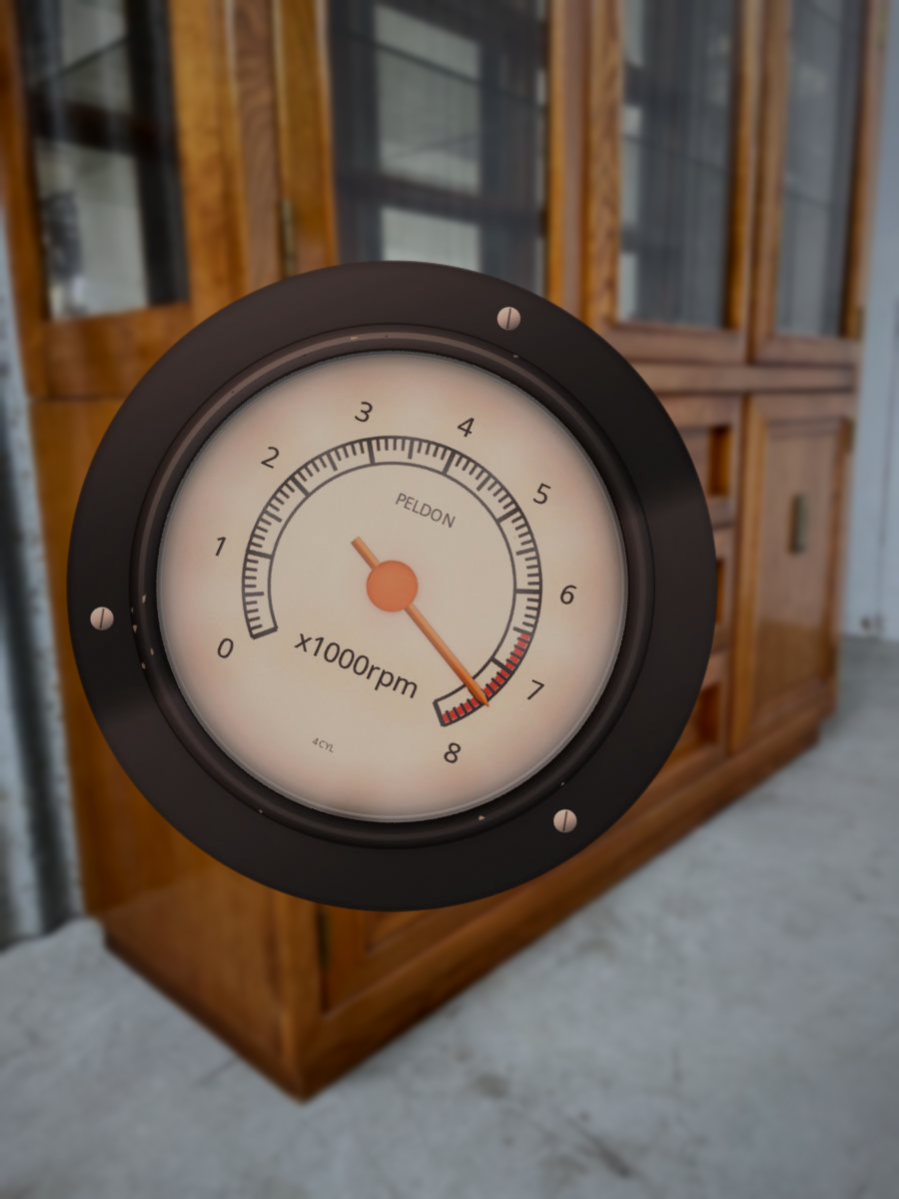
rpm 7450
